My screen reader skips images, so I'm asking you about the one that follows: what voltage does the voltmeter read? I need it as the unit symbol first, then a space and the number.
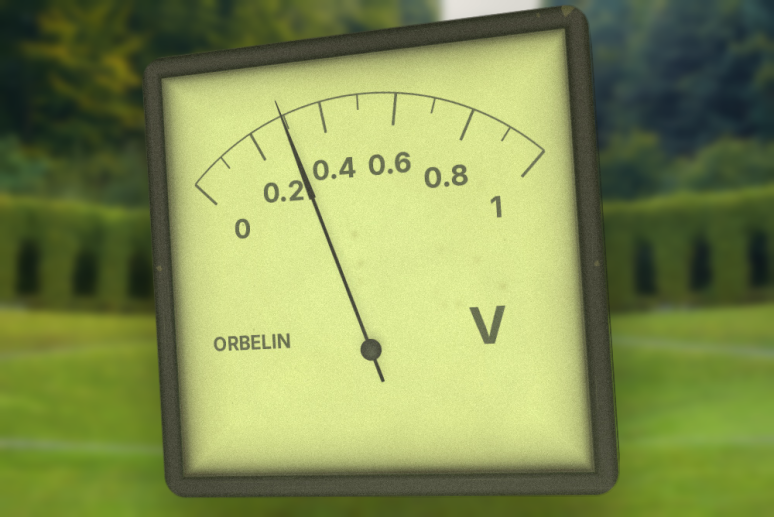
V 0.3
